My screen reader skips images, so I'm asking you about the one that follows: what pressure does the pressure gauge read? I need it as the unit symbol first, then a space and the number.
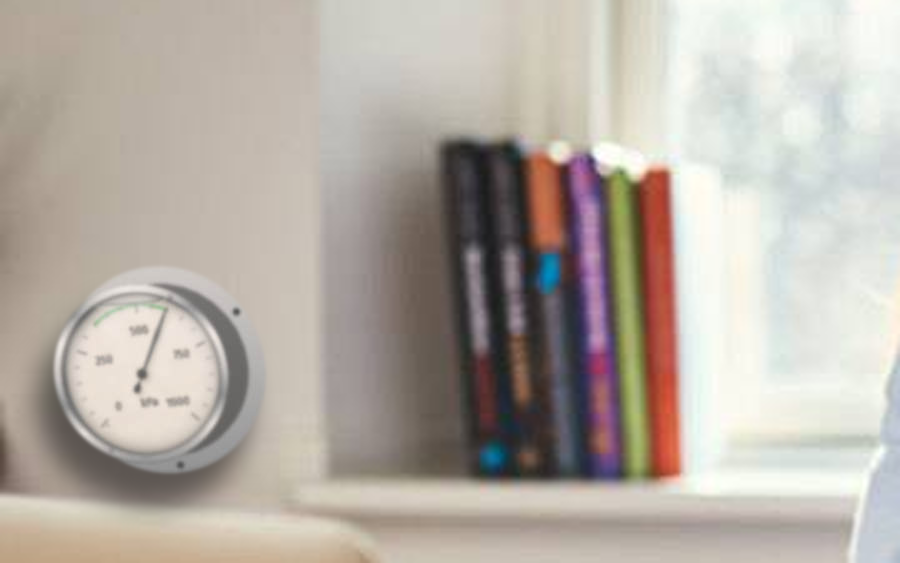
kPa 600
